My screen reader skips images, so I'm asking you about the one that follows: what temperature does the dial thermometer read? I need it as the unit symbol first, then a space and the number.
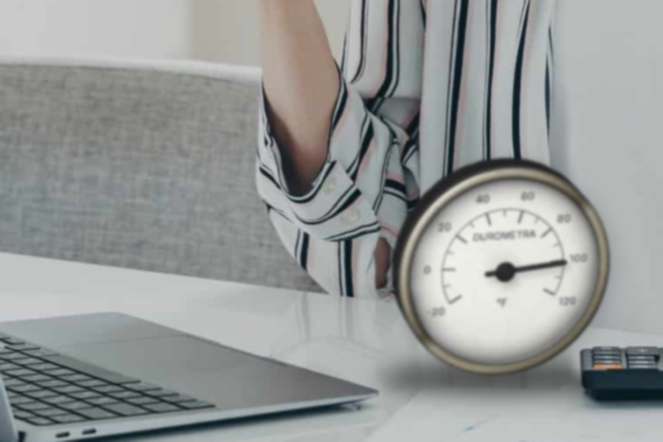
°F 100
